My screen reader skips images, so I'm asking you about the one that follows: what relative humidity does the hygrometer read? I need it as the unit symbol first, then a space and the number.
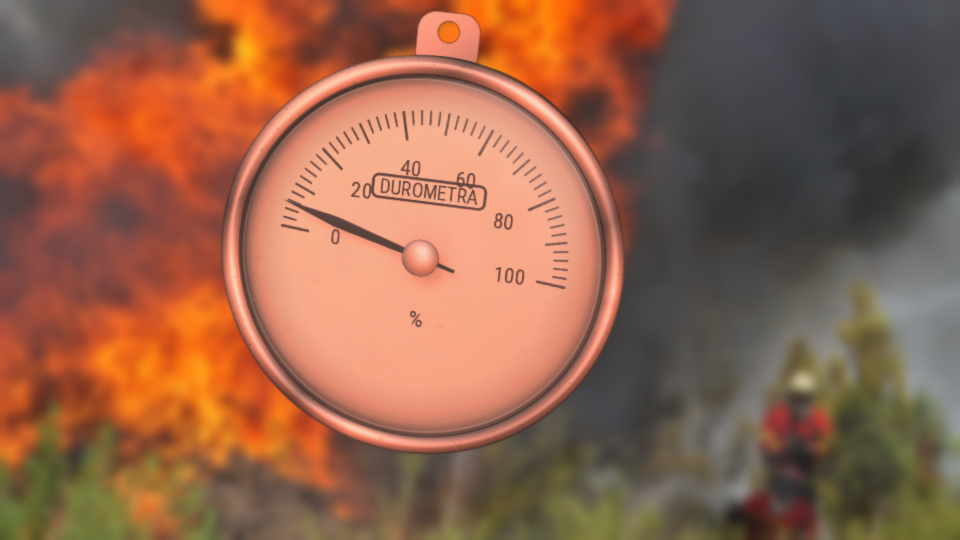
% 6
